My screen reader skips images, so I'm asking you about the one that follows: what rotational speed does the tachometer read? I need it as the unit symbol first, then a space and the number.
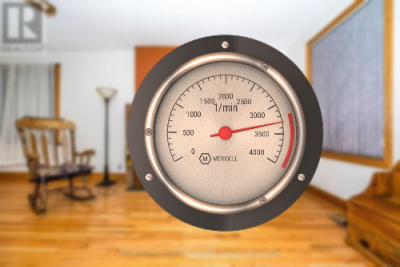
rpm 3300
